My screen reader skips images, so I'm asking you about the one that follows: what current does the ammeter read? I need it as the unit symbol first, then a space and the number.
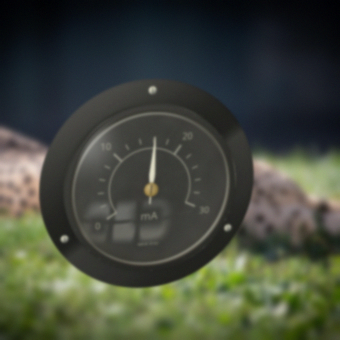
mA 16
